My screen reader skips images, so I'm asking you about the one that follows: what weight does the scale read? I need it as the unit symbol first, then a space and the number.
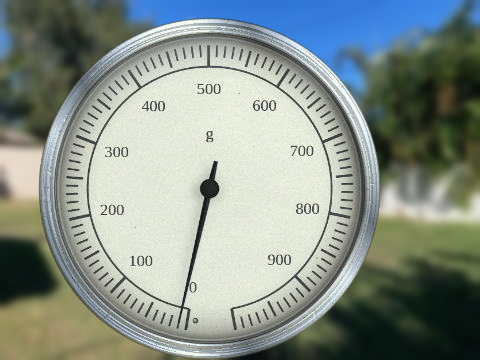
g 10
